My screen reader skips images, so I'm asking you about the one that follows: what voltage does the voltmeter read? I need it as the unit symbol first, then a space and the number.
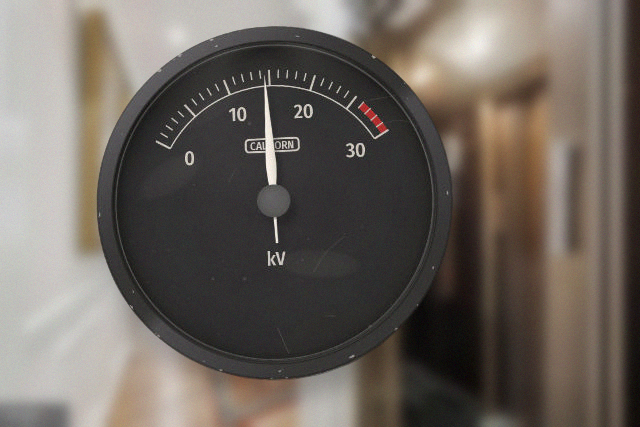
kV 14.5
